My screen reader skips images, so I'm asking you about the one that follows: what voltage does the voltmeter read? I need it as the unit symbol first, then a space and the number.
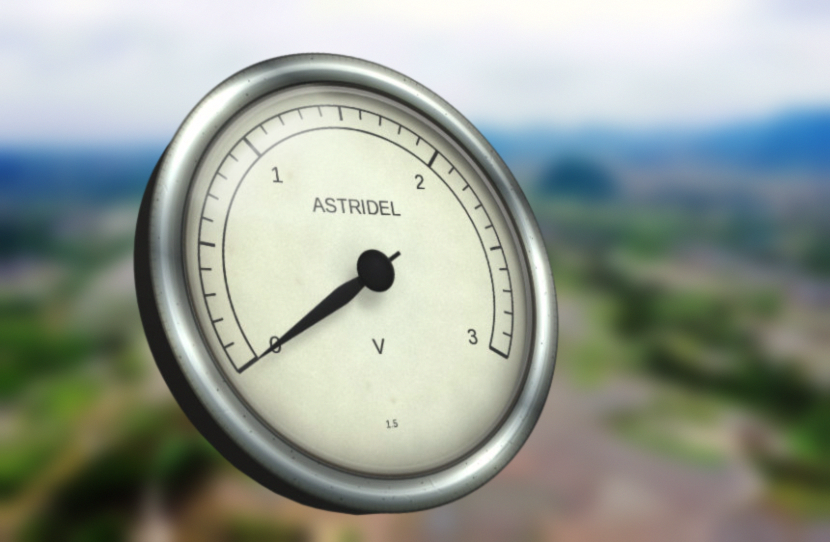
V 0
